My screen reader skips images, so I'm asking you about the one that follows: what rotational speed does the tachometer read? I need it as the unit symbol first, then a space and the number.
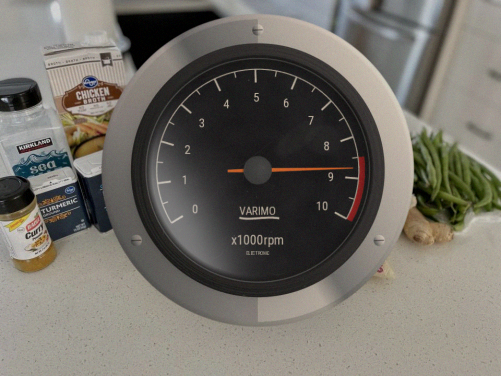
rpm 8750
